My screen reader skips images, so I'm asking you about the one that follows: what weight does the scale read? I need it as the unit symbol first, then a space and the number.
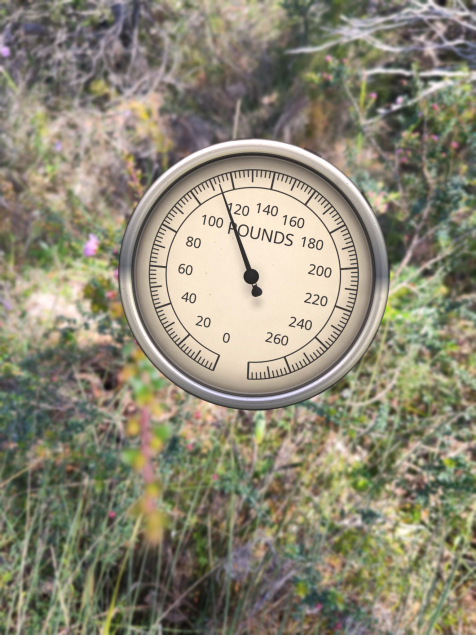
lb 114
